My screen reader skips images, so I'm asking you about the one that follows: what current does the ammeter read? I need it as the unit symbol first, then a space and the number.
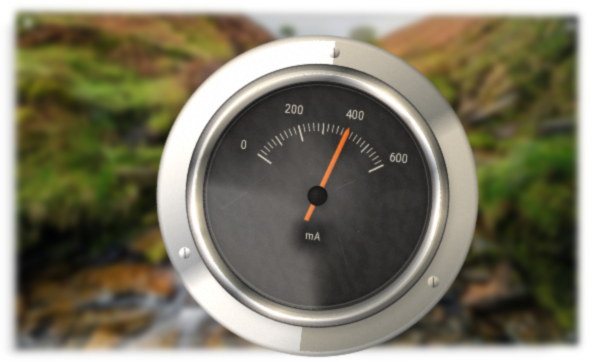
mA 400
